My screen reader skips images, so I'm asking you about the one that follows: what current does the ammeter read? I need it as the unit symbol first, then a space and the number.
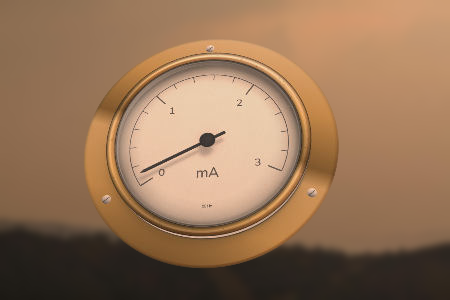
mA 0.1
